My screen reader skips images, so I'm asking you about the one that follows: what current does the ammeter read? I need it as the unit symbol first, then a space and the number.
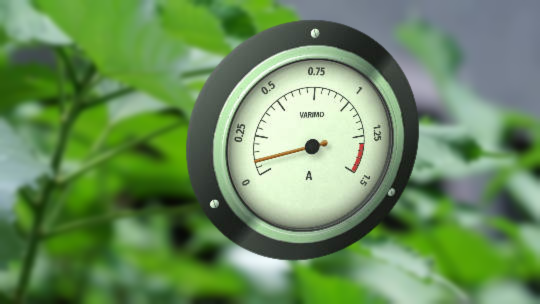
A 0.1
